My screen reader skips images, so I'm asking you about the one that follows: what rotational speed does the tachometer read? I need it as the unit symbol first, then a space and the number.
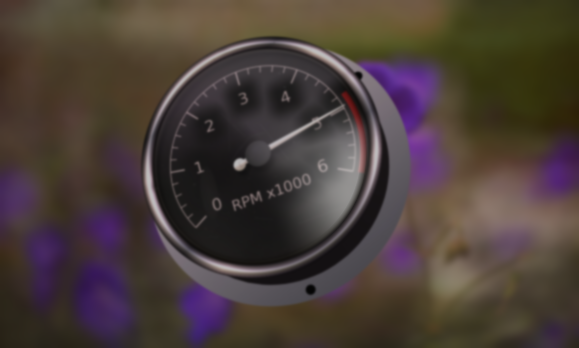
rpm 5000
